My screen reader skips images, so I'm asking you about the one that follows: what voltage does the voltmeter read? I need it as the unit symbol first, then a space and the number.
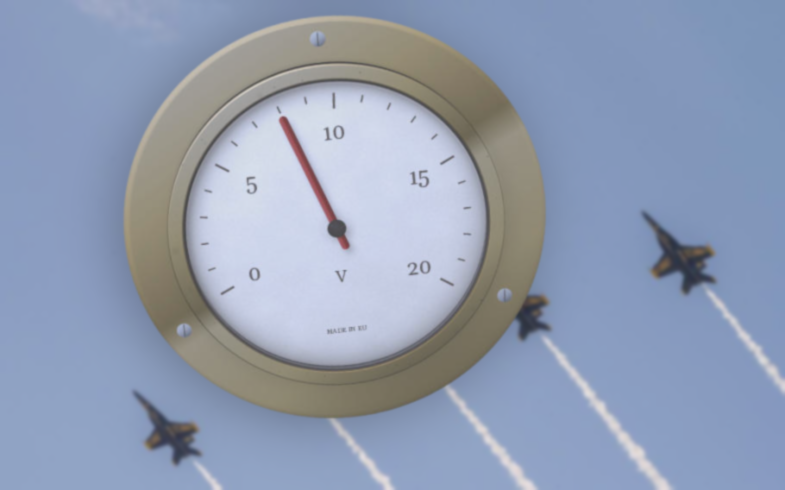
V 8
